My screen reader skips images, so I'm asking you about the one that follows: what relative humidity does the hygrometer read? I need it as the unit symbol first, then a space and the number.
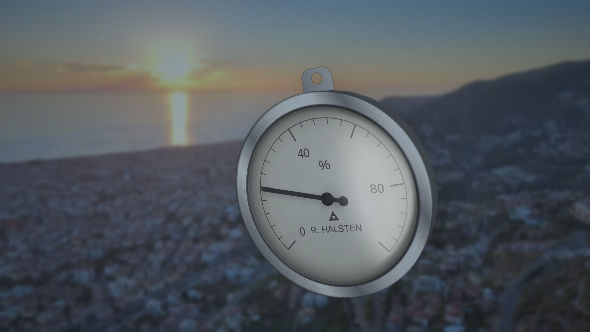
% 20
